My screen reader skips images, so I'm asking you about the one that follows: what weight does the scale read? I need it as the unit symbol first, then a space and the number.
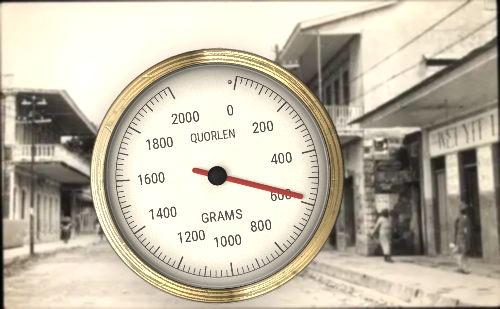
g 580
